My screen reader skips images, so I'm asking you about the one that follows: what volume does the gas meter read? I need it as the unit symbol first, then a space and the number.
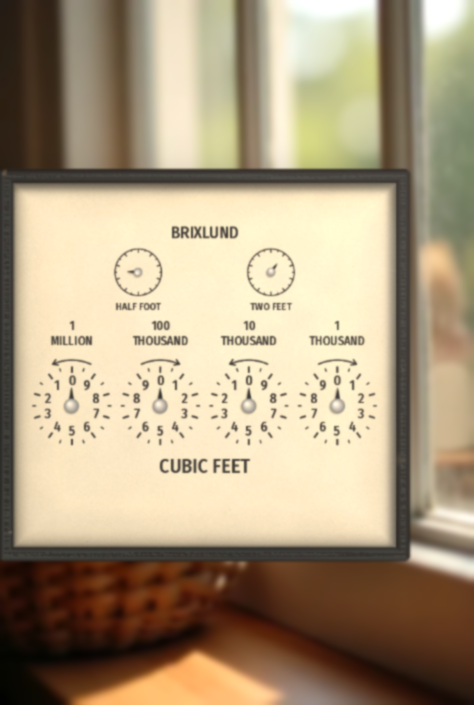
ft³ 0
